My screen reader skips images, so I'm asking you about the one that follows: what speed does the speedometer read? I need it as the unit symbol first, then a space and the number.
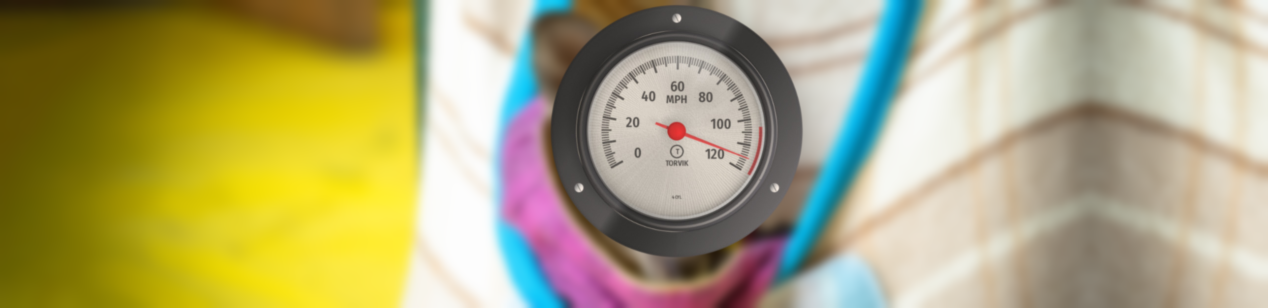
mph 115
